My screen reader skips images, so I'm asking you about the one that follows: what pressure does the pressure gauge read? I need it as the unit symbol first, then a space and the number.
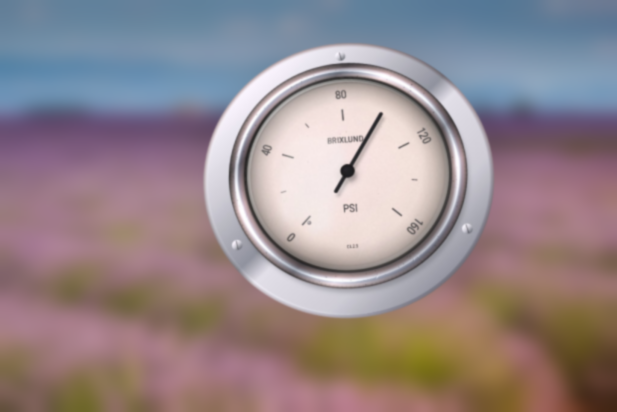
psi 100
